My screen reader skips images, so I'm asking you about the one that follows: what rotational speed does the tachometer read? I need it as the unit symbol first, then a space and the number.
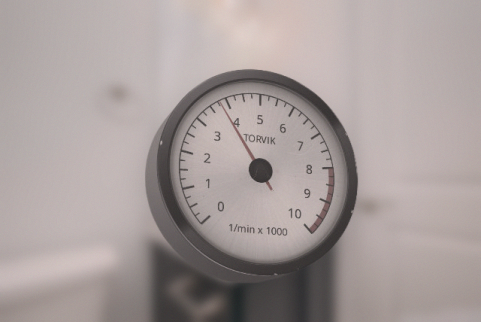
rpm 3750
